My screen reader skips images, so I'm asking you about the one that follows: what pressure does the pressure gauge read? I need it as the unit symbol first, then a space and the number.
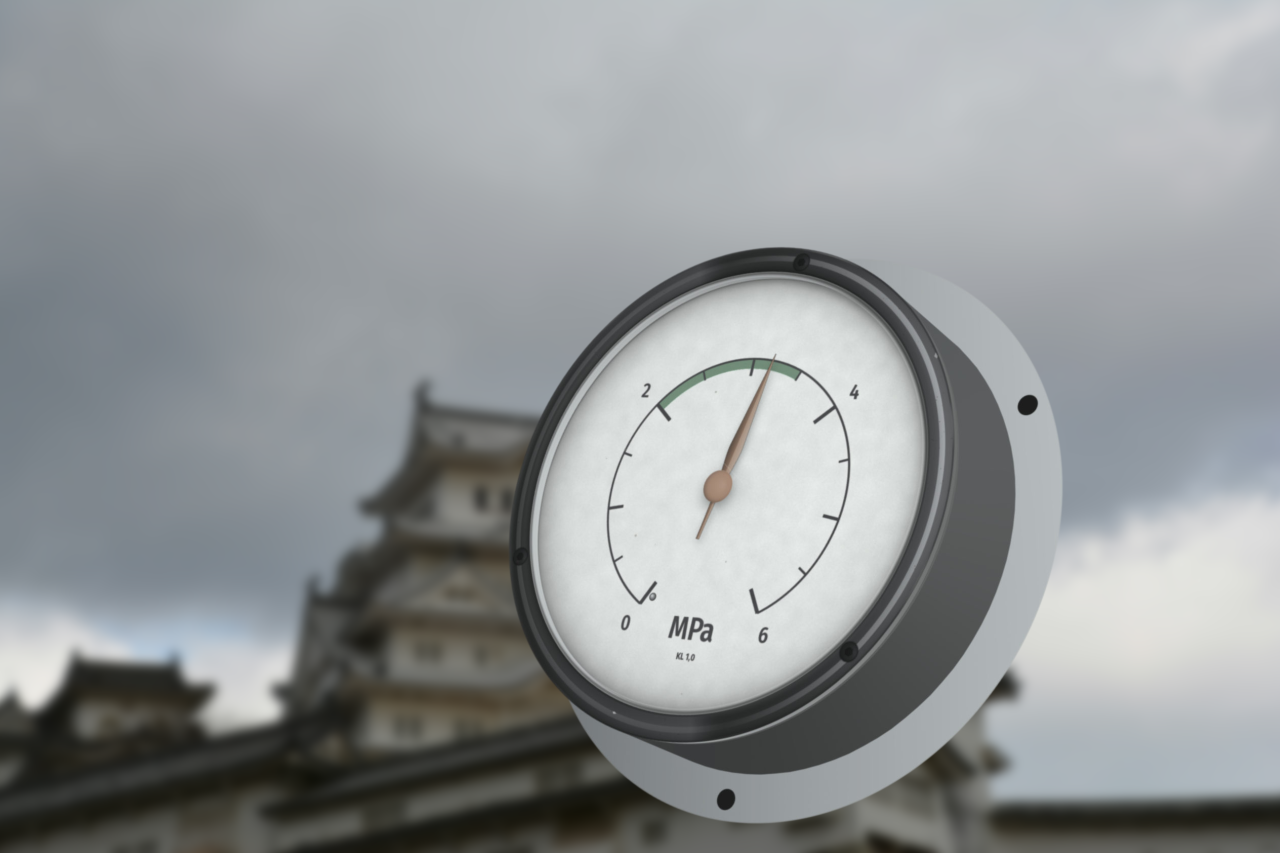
MPa 3.25
